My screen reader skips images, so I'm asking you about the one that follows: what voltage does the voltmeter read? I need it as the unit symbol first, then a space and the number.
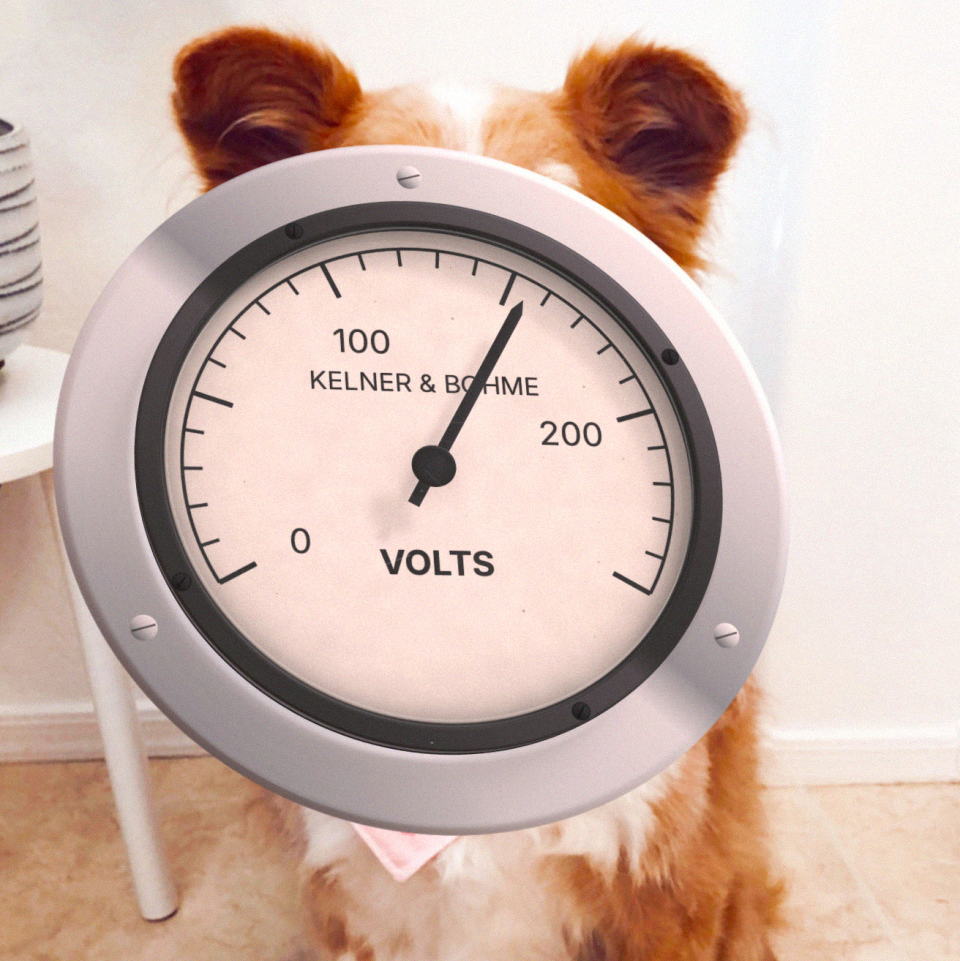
V 155
